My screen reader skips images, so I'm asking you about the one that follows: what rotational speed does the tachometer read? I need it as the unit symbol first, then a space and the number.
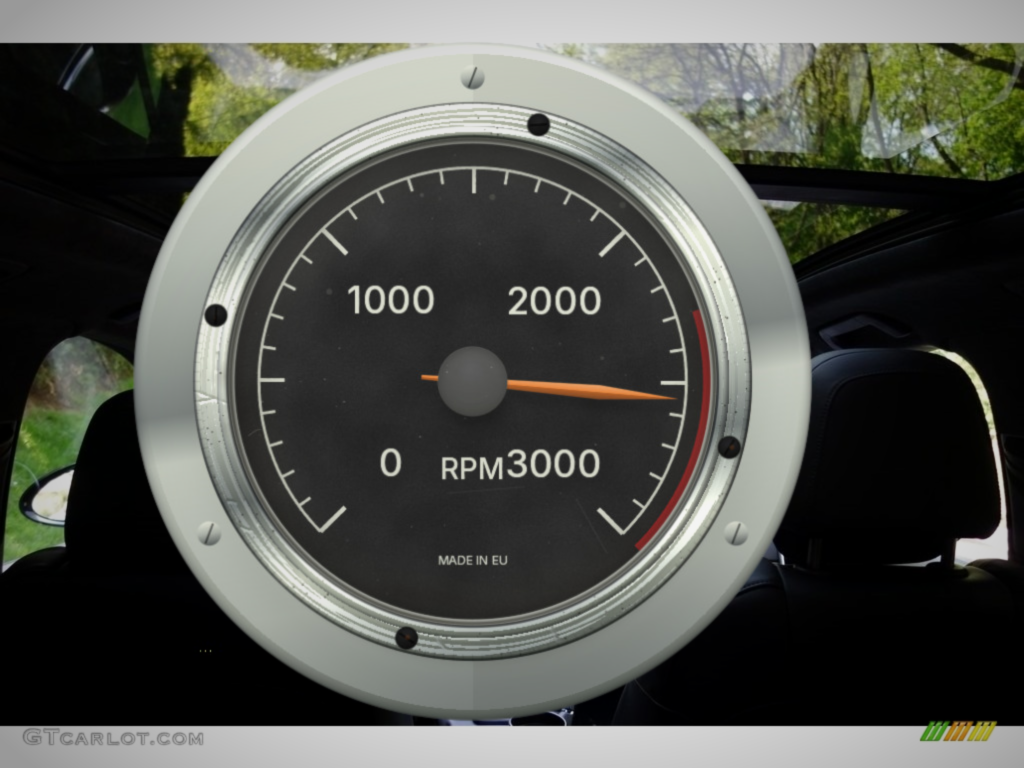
rpm 2550
